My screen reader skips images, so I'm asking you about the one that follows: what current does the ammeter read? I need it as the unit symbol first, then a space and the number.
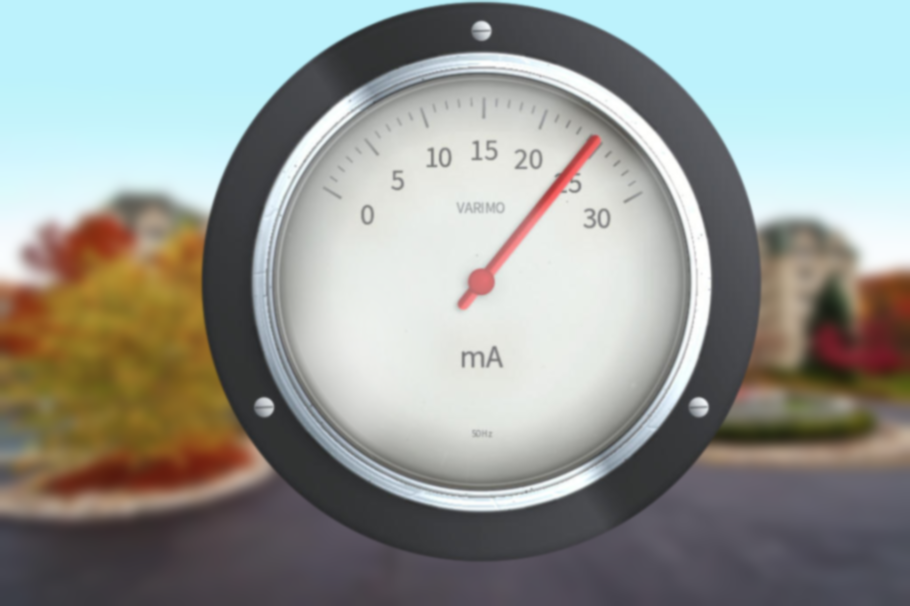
mA 24.5
